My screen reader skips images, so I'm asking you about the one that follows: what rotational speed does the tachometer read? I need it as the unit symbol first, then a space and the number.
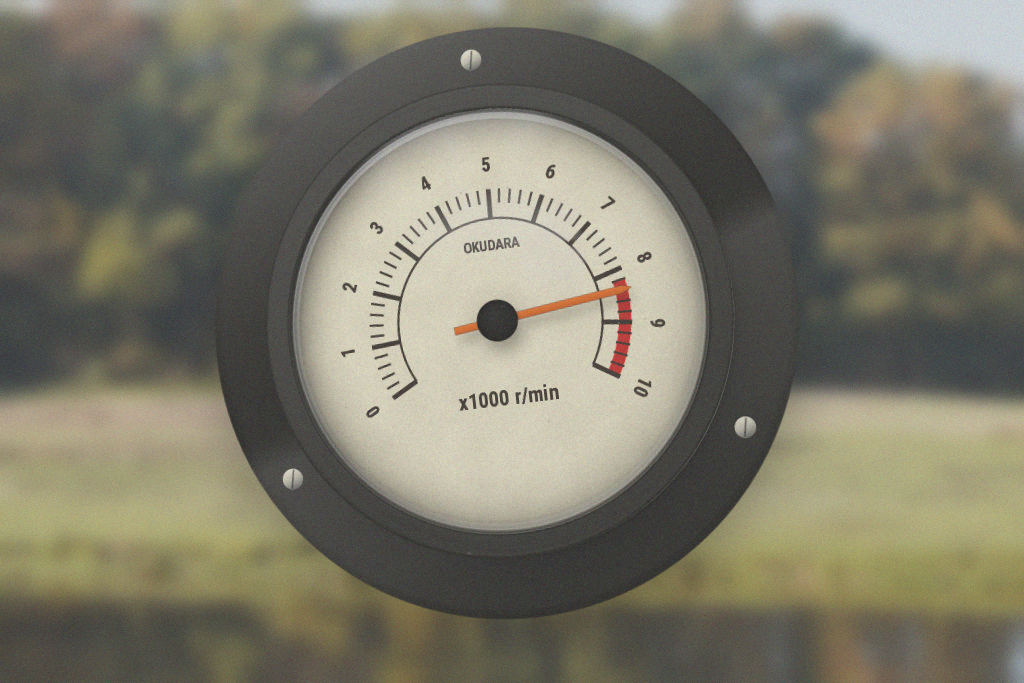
rpm 8400
